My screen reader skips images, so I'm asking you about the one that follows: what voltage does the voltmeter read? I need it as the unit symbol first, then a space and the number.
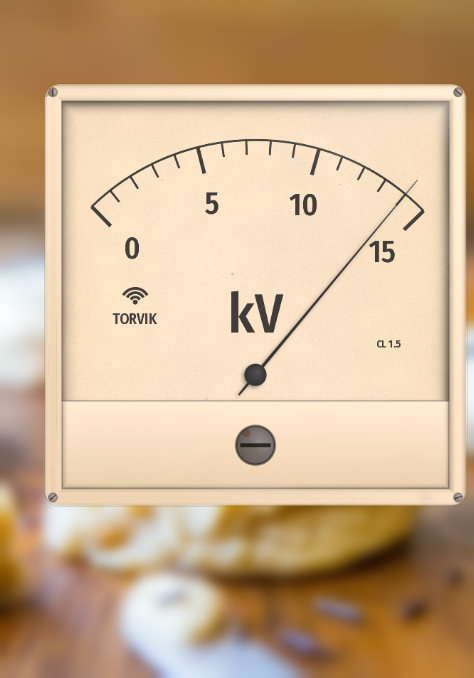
kV 14
